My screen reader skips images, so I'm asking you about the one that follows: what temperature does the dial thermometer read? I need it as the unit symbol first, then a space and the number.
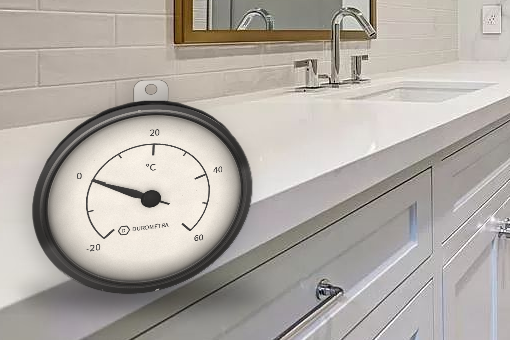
°C 0
